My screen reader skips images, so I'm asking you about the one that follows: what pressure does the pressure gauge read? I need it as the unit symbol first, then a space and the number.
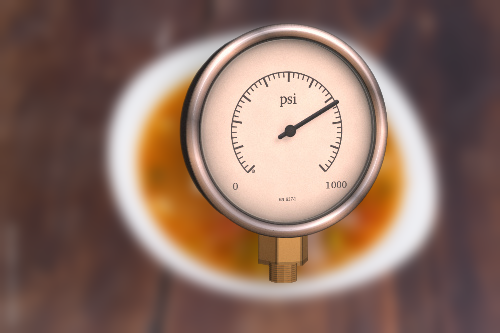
psi 720
